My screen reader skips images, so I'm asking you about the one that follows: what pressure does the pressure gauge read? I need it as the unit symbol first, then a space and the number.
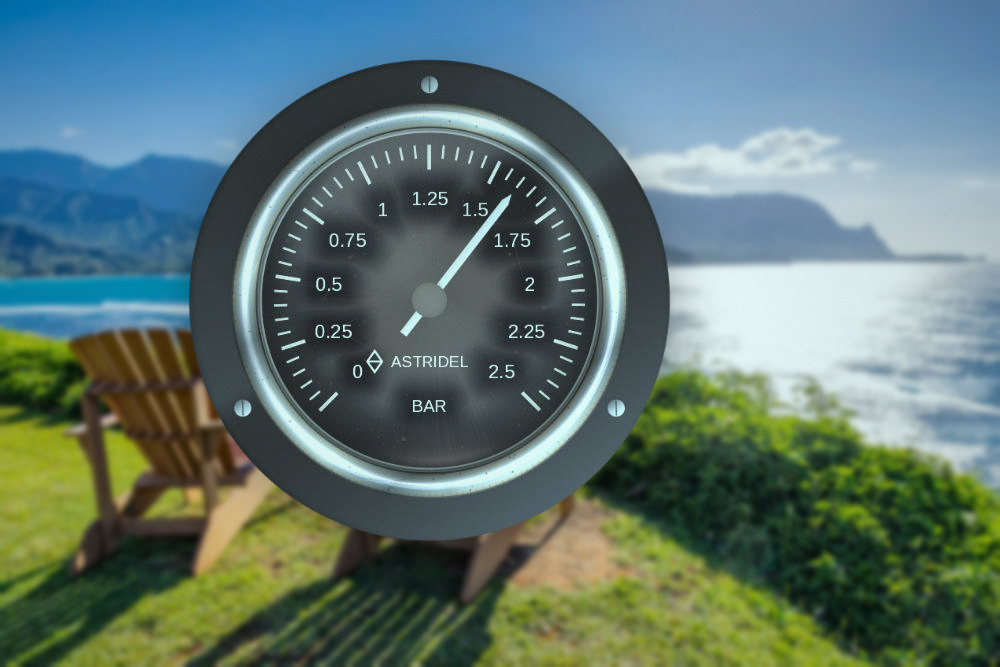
bar 1.6
